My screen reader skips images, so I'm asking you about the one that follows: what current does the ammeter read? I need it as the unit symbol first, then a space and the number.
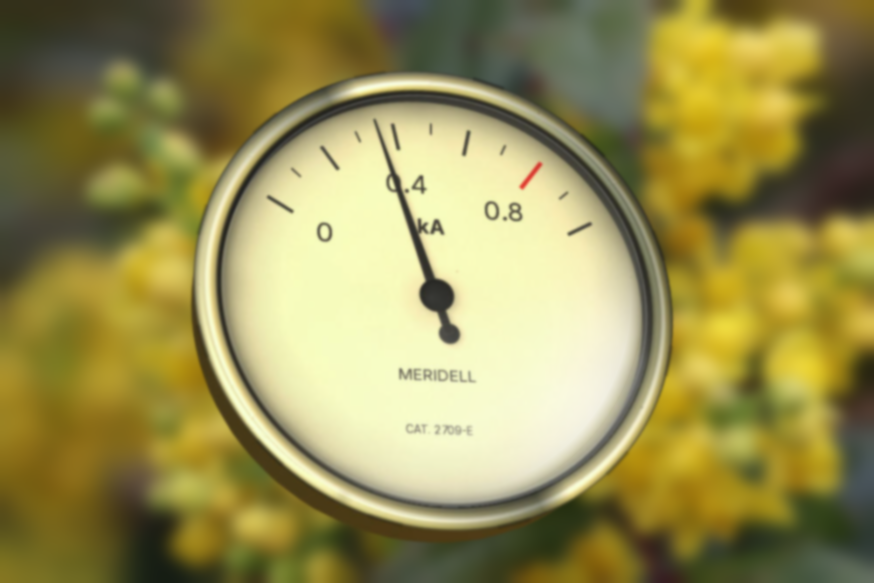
kA 0.35
